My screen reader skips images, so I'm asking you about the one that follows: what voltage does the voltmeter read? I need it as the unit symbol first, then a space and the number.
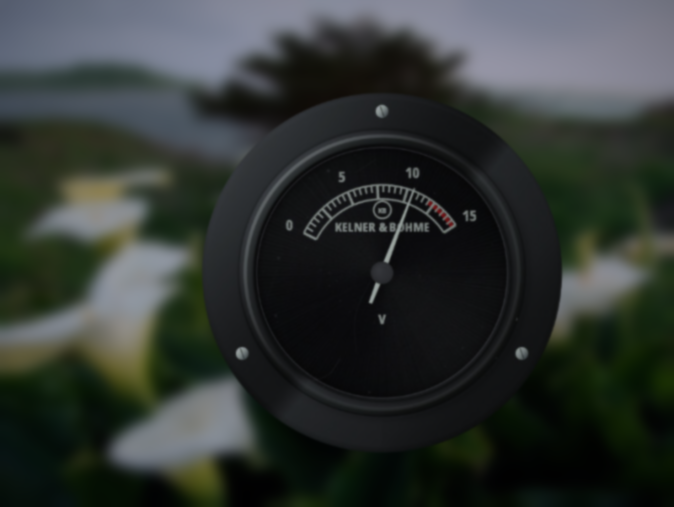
V 10.5
